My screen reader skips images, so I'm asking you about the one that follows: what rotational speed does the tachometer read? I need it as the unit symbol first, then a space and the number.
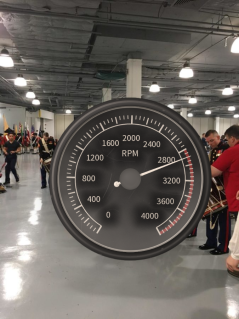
rpm 2900
